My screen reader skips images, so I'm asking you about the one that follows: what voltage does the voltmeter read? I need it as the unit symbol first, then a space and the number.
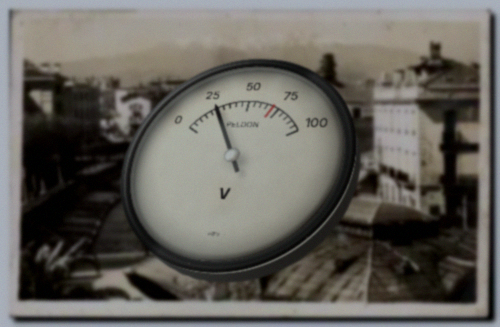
V 25
